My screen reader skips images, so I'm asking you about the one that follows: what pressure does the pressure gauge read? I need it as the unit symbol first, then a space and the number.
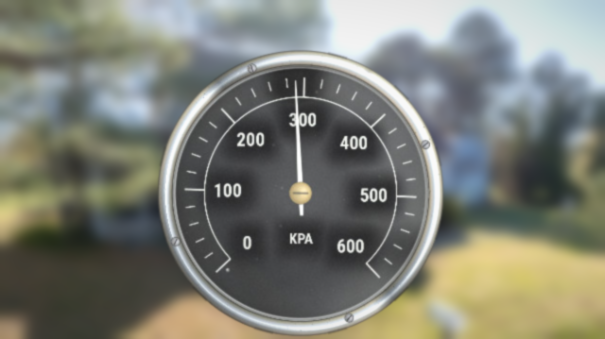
kPa 290
